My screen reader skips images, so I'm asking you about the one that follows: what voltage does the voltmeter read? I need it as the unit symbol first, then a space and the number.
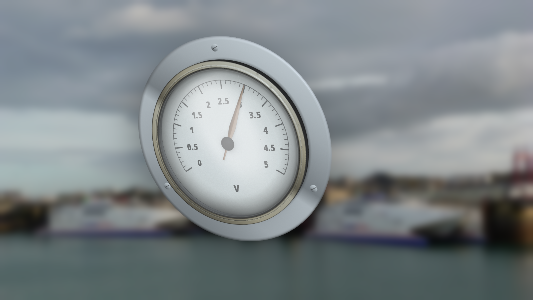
V 3
